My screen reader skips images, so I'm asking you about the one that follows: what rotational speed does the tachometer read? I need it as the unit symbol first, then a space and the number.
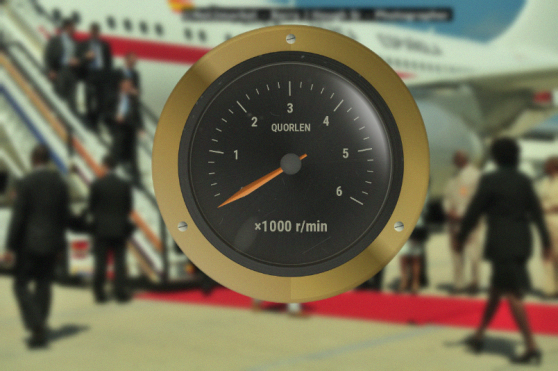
rpm 0
